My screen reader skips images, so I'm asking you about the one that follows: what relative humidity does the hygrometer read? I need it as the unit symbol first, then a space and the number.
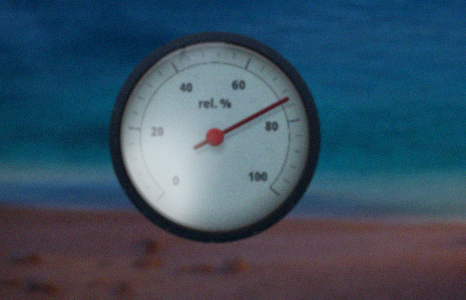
% 74
